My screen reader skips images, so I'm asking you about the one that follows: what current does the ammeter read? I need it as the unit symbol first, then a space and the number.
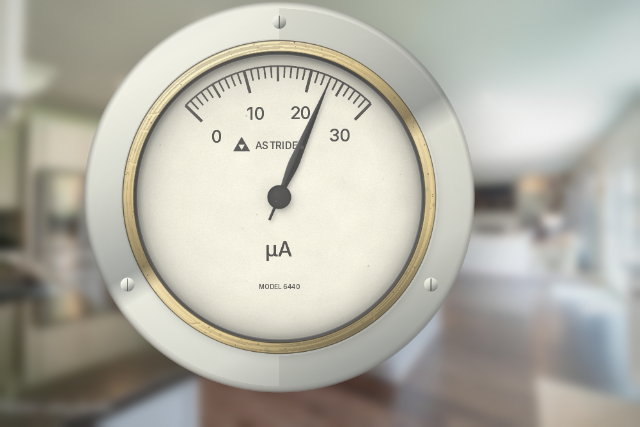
µA 23
